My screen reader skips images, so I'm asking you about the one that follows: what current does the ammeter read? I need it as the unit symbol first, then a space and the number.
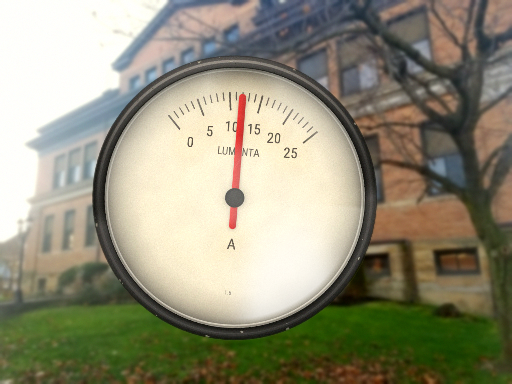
A 12
